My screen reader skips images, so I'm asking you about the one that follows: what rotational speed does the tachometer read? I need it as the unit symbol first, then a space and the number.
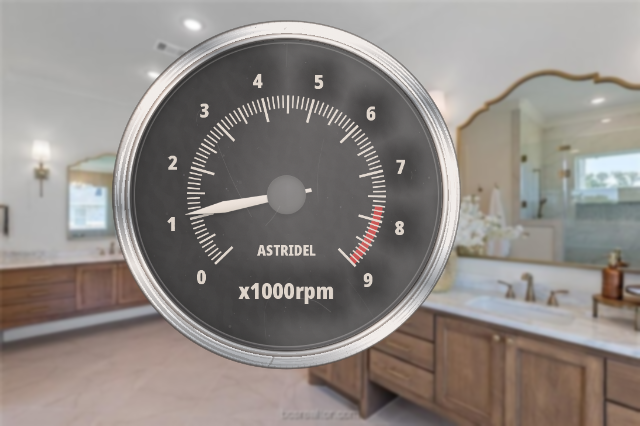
rpm 1100
